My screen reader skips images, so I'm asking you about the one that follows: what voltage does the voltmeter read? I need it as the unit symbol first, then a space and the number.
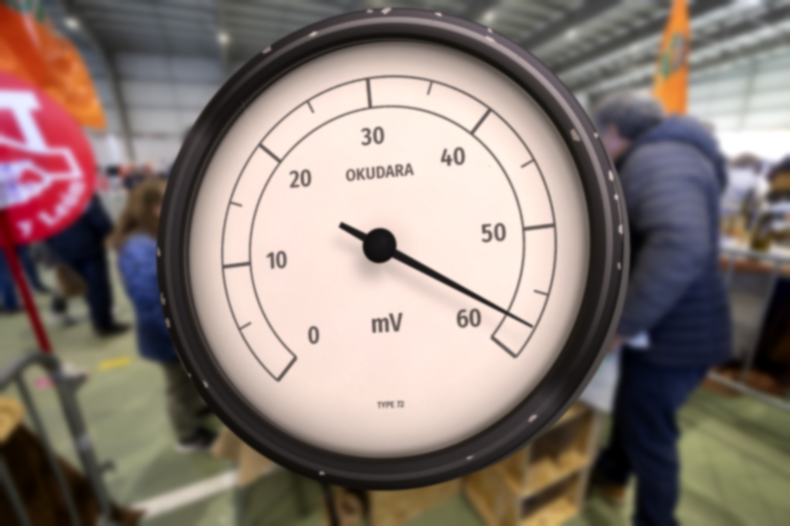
mV 57.5
